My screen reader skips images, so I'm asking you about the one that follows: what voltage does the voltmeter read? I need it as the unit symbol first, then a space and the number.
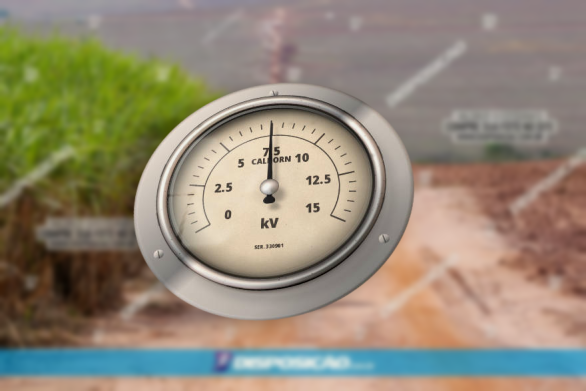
kV 7.5
